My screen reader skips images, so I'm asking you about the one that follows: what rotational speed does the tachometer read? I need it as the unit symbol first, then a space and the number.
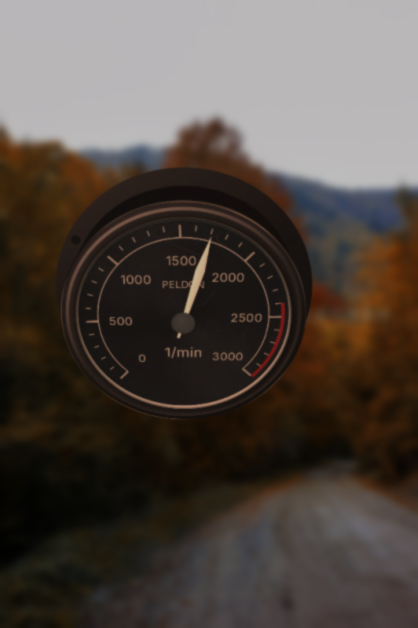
rpm 1700
